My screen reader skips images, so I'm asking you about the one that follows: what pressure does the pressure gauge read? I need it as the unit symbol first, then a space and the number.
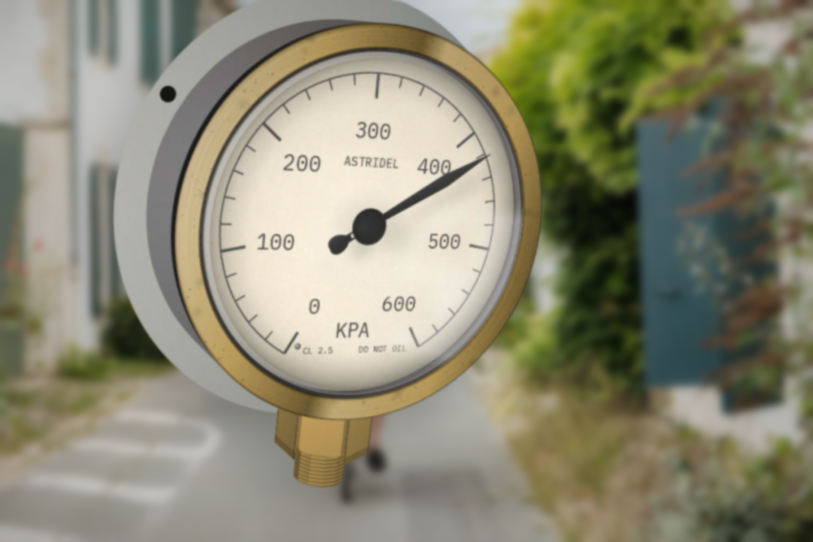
kPa 420
